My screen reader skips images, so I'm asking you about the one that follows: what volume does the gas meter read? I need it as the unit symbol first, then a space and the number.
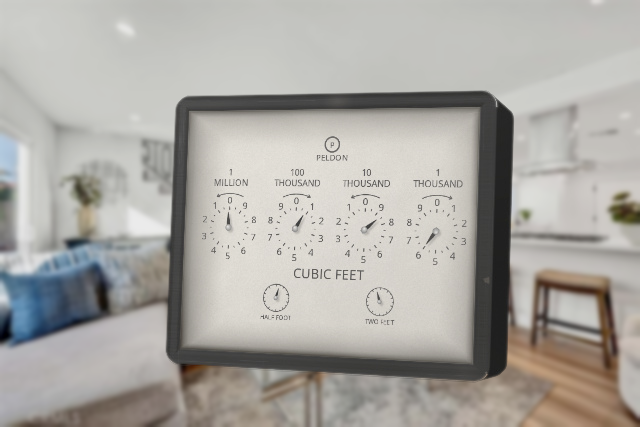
ft³ 8600
